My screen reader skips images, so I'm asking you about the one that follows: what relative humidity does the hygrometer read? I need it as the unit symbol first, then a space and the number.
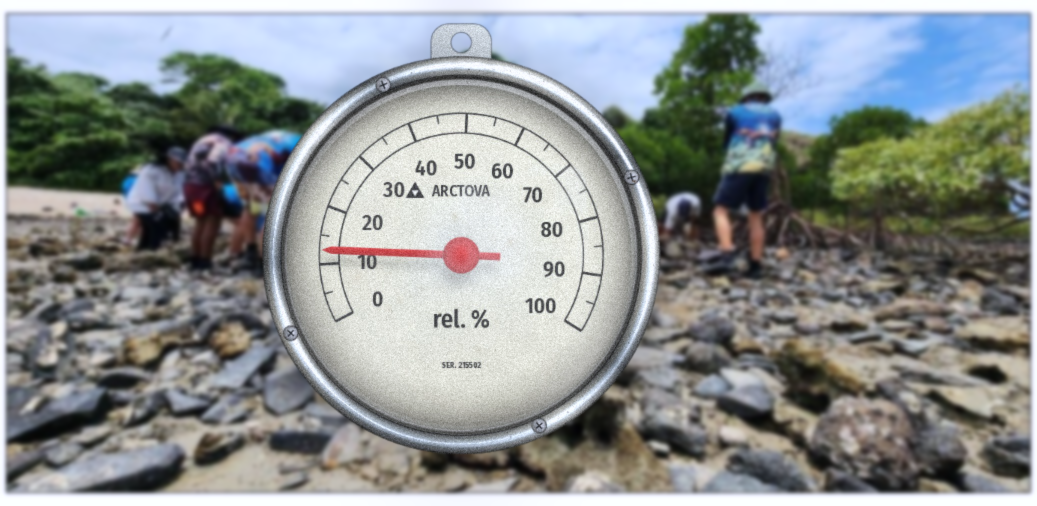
% 12.5
